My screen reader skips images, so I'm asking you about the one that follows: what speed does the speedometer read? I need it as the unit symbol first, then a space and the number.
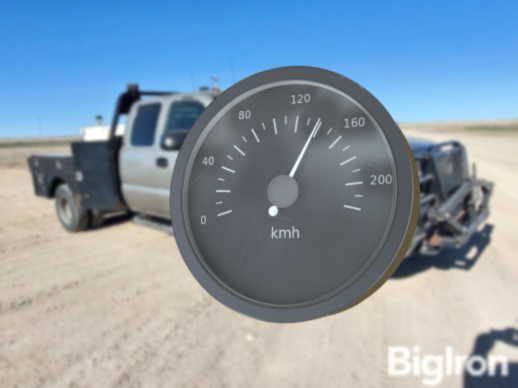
km/h 140
